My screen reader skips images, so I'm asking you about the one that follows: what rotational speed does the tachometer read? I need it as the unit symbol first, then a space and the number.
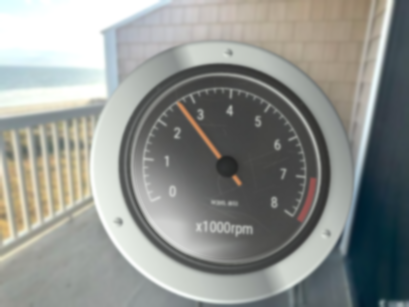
rpm 2600
